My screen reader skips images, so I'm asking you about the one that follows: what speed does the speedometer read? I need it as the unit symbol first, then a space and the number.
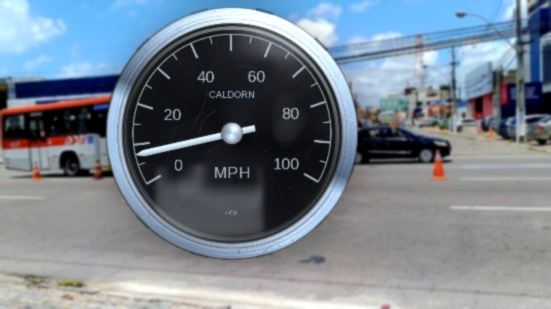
mph 7.5
